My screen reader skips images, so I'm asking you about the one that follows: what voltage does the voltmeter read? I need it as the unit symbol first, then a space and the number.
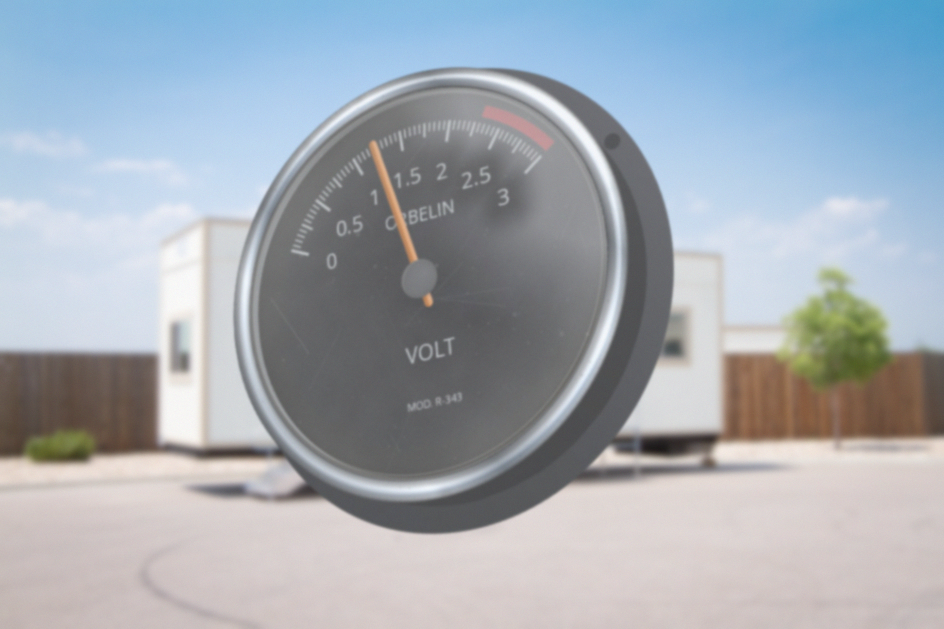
V 1.25
